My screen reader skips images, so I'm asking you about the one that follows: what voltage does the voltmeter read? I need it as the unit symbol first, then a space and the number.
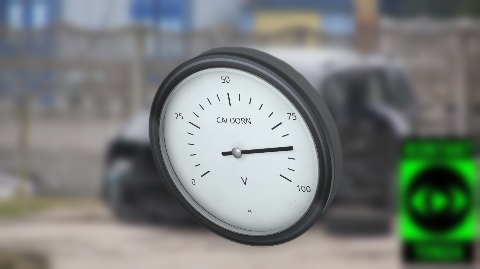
V 85
